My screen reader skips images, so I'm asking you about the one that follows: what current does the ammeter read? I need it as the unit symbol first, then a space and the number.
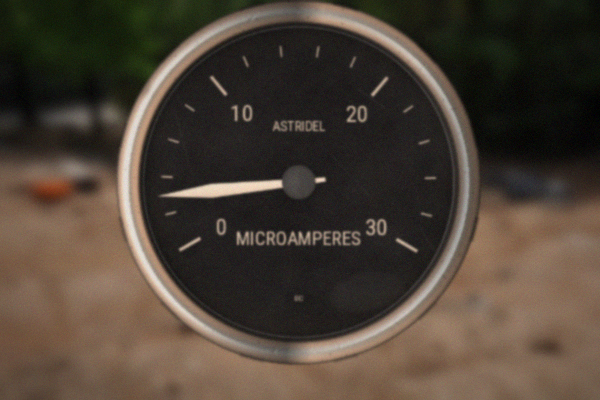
µA 3
